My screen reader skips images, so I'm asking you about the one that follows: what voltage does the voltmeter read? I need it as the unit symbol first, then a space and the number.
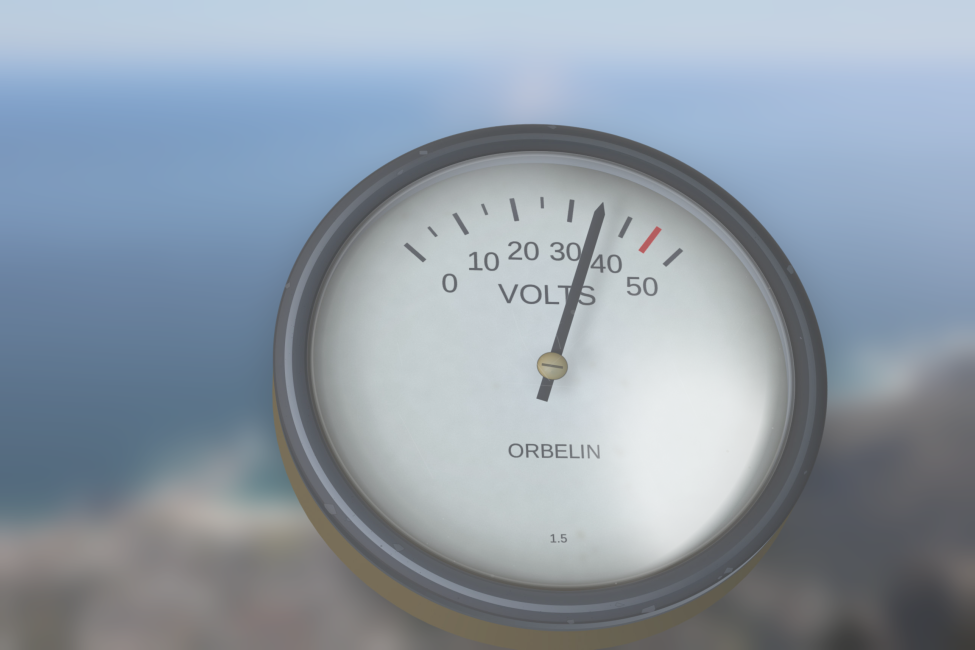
V 35
